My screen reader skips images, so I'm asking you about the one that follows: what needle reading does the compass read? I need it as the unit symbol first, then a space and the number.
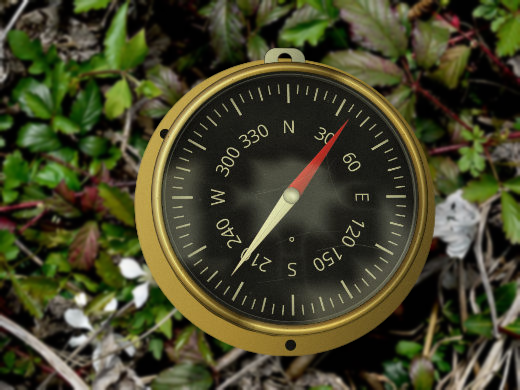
° 37.5
